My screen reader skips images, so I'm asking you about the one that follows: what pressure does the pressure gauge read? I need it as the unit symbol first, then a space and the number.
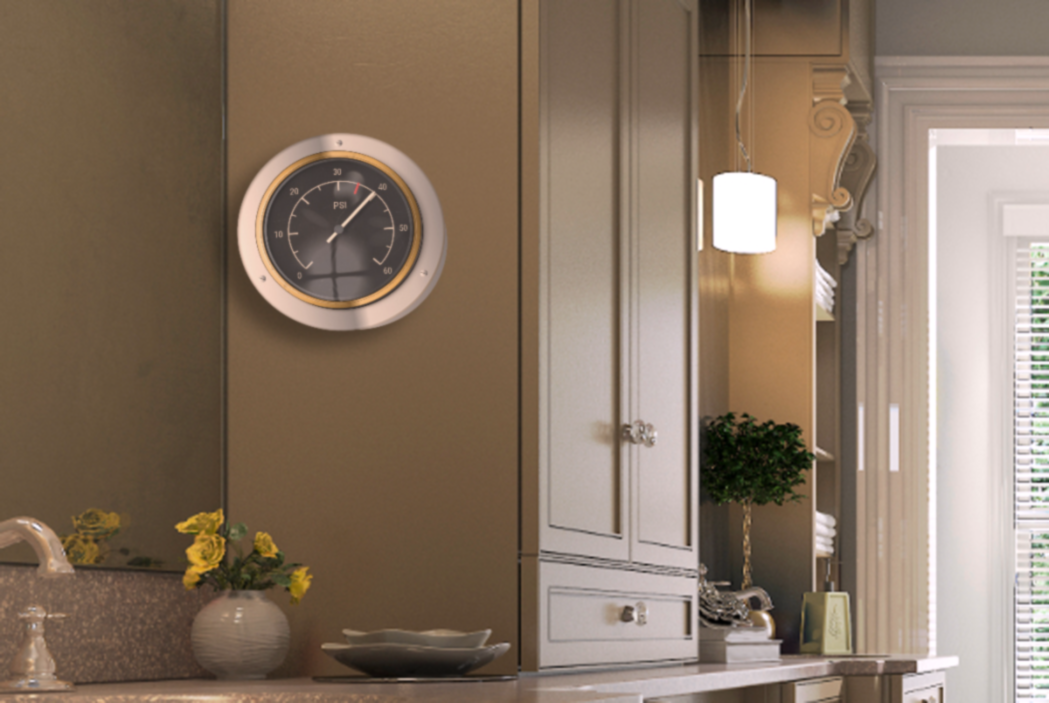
psi 40
